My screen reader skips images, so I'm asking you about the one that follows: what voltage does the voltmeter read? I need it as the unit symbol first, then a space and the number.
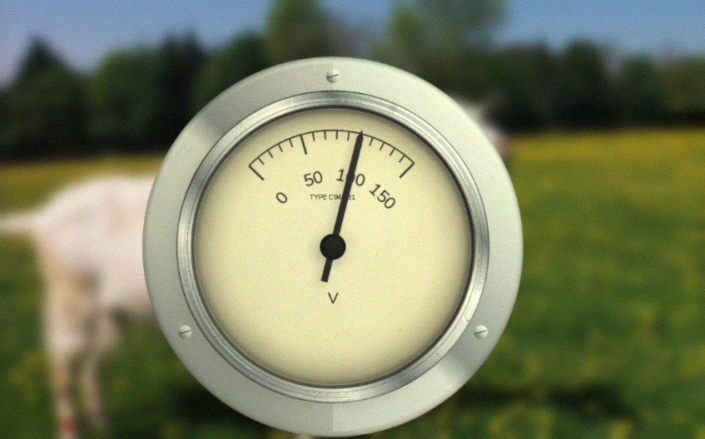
V 100
